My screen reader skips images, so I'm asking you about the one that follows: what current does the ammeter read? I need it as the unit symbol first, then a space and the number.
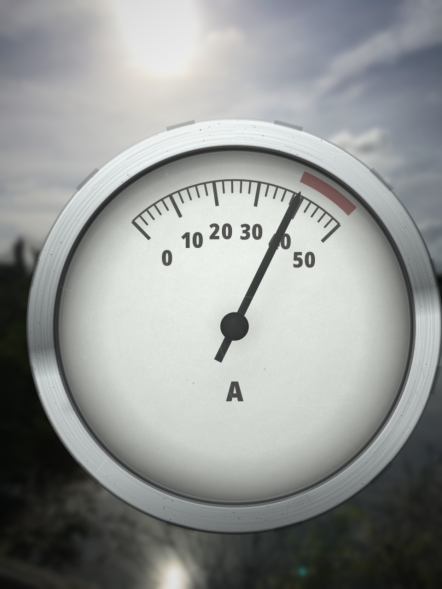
A 39
